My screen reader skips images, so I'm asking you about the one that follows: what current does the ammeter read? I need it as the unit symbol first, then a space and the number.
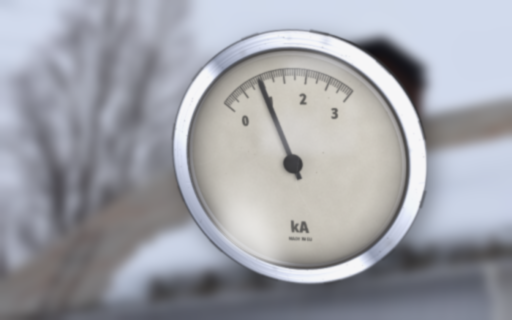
kA 1
